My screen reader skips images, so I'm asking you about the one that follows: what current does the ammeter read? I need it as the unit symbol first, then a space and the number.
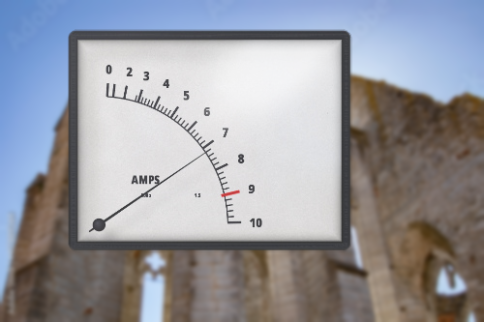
A 7.2
